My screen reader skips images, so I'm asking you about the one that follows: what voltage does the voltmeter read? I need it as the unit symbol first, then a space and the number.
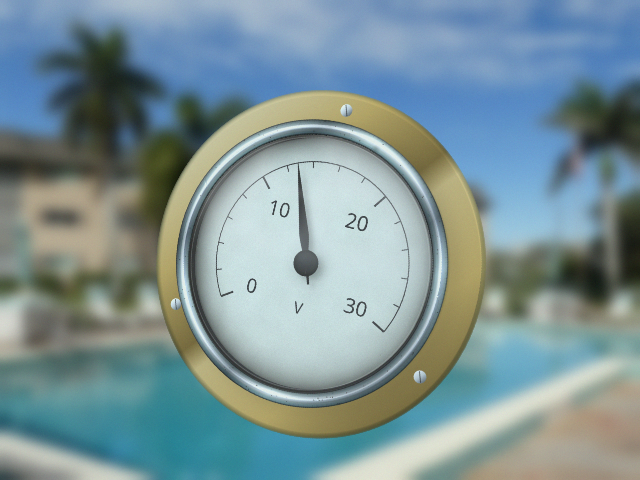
V 13
